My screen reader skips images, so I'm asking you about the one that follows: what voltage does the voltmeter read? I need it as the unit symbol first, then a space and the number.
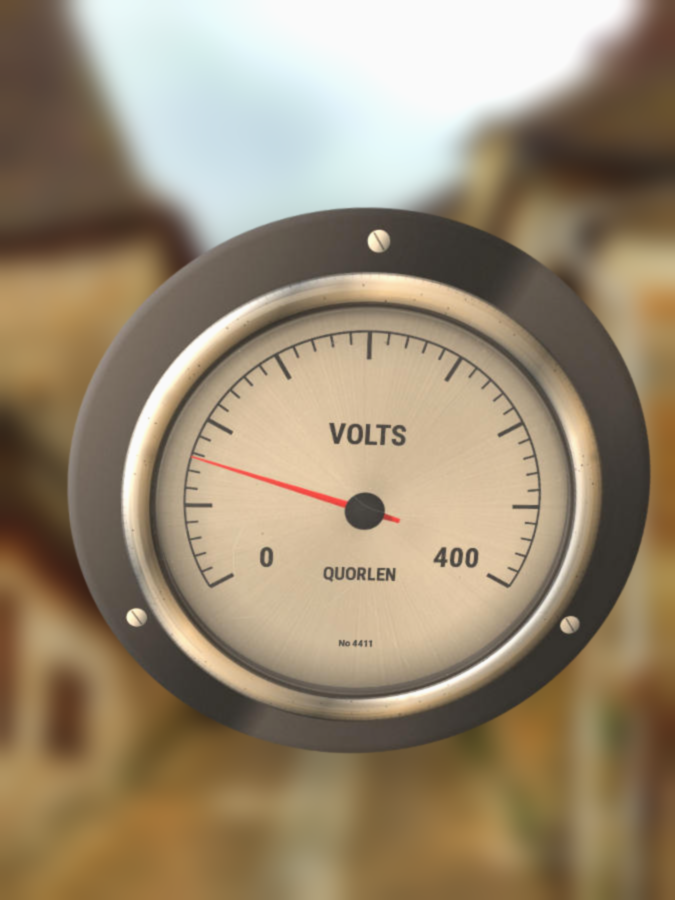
V 80
